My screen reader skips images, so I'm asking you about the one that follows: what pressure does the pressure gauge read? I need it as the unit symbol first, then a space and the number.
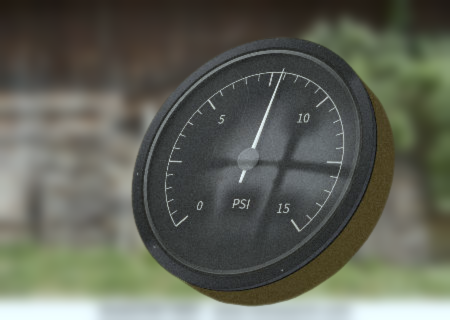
psi 8
